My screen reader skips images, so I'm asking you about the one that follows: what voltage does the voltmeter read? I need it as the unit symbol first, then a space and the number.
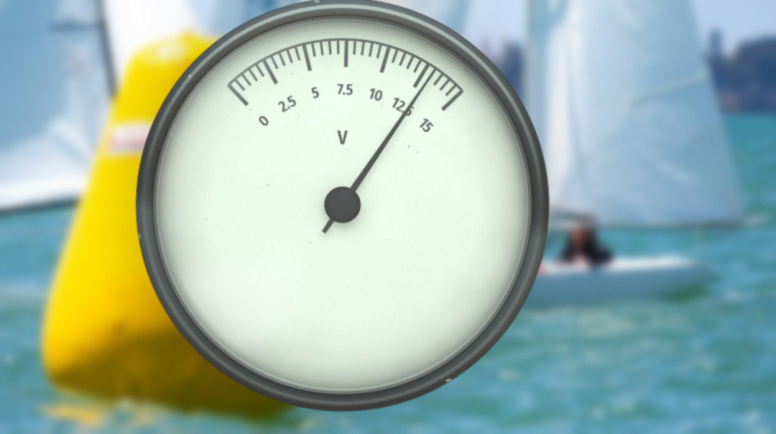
V 13
